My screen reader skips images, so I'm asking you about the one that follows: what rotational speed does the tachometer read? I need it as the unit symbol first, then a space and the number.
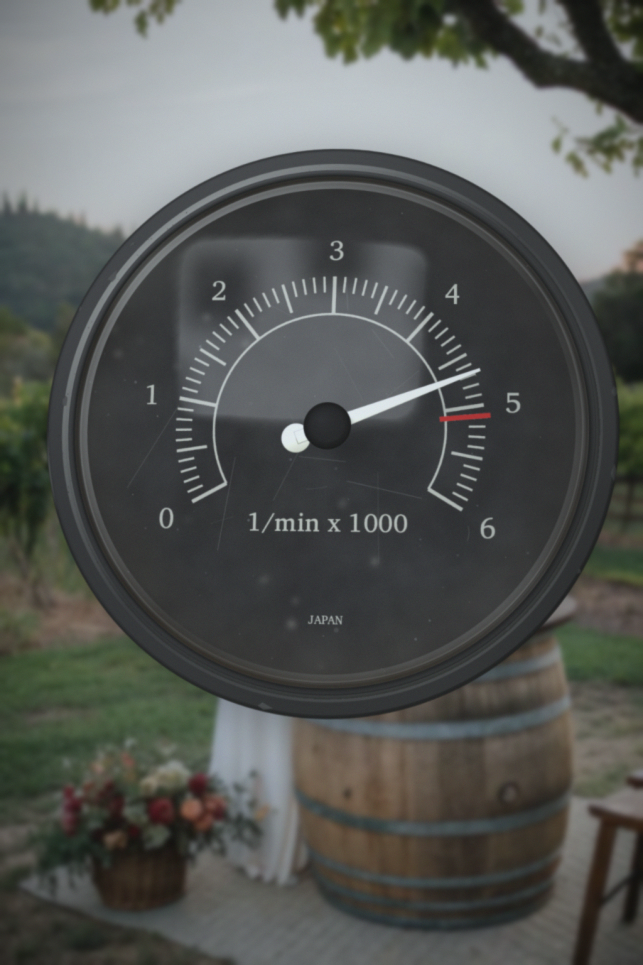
rpm 4700
